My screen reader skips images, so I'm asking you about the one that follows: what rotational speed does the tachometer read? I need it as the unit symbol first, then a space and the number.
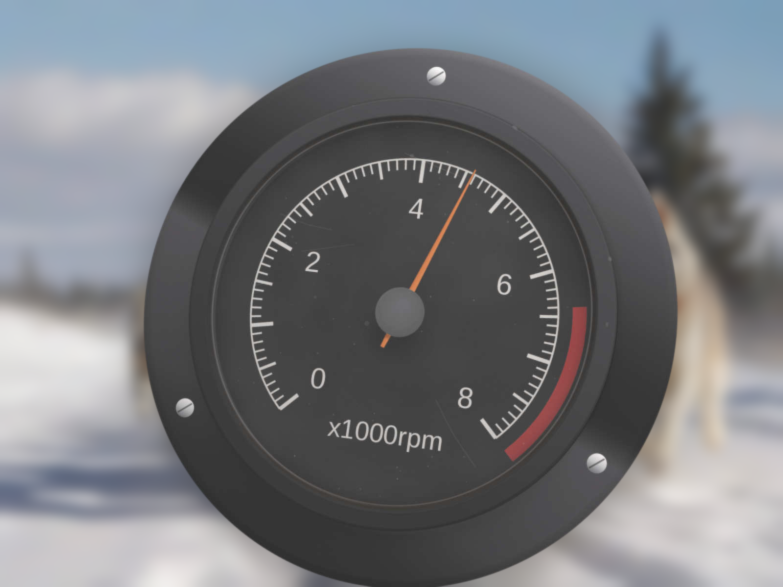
rpm 4600
